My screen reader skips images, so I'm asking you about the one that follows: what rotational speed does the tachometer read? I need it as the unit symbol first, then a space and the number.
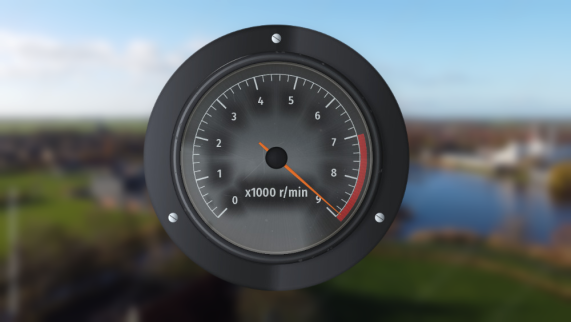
rpm 8900
